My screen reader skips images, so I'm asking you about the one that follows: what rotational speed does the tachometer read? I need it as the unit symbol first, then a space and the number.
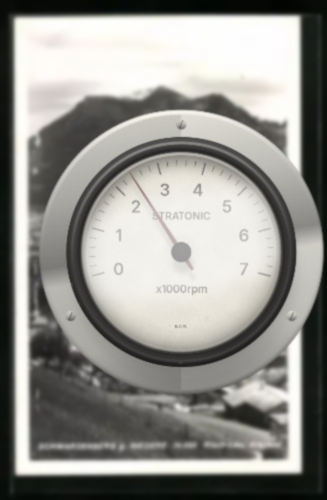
rpm 2400
